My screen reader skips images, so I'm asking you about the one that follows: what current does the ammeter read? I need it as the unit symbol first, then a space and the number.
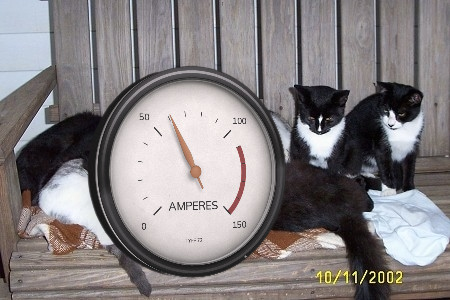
A 60
